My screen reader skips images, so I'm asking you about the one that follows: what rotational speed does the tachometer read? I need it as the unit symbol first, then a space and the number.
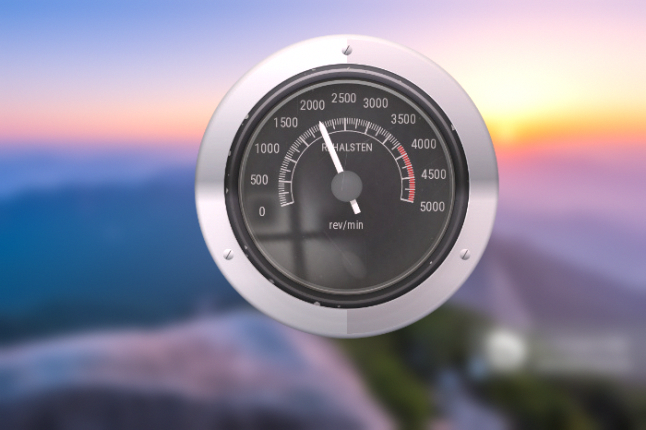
rpm 2000
